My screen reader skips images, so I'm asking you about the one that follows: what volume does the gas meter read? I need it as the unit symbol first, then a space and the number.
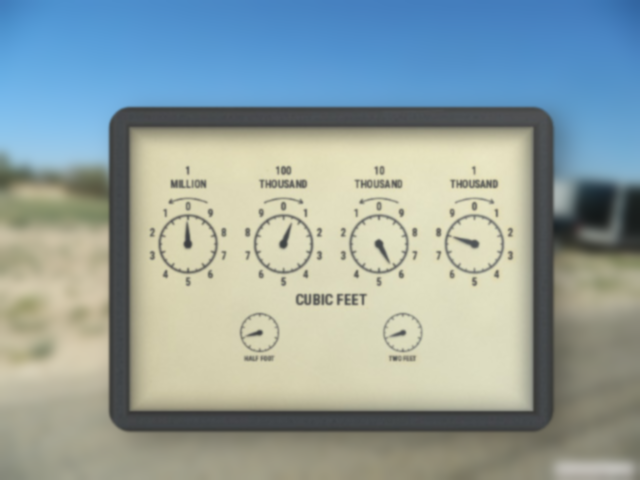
ft³ 5800
